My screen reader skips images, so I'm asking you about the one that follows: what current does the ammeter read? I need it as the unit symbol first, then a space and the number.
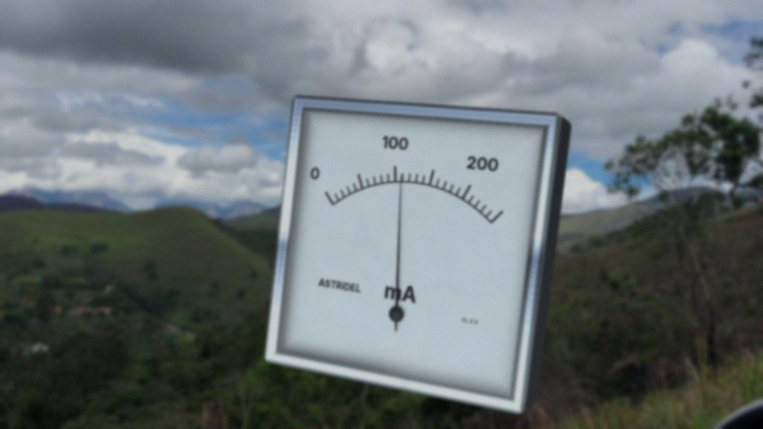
mA 110
